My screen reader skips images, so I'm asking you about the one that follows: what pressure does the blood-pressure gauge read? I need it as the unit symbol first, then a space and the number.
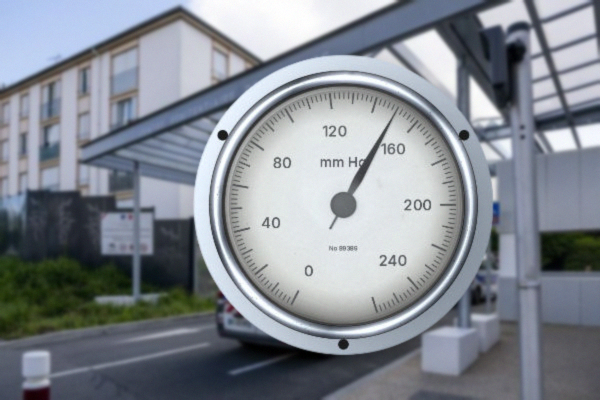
mmHg 150
